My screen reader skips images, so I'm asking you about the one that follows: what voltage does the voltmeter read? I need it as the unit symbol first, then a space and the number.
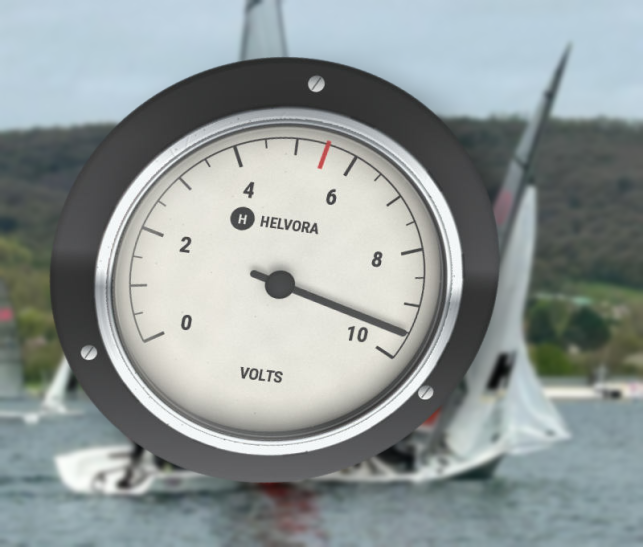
V 9.5
